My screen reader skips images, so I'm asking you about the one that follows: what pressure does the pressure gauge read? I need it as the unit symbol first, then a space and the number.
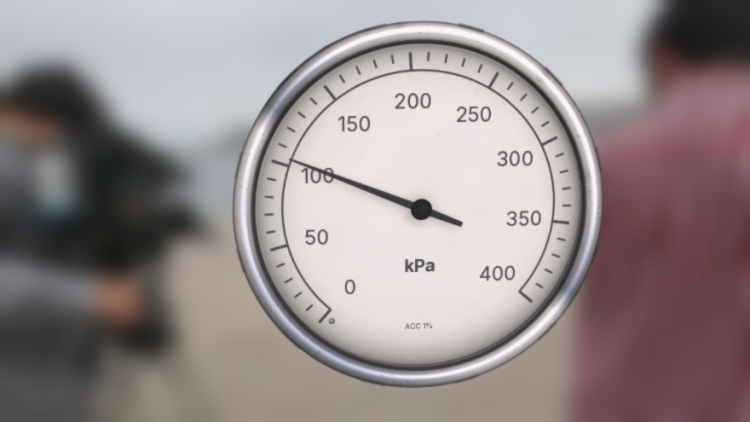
kPa 105
